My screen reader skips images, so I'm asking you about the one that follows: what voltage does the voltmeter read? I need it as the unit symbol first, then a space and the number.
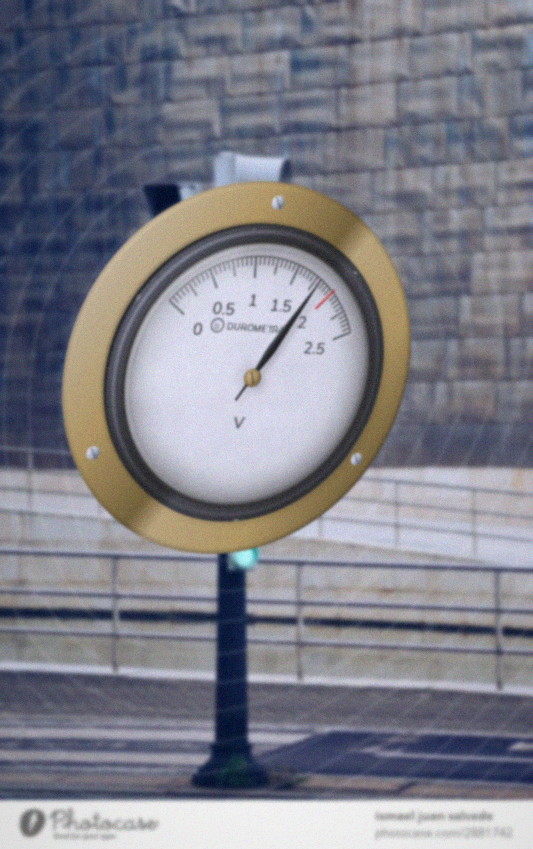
V 1.75
